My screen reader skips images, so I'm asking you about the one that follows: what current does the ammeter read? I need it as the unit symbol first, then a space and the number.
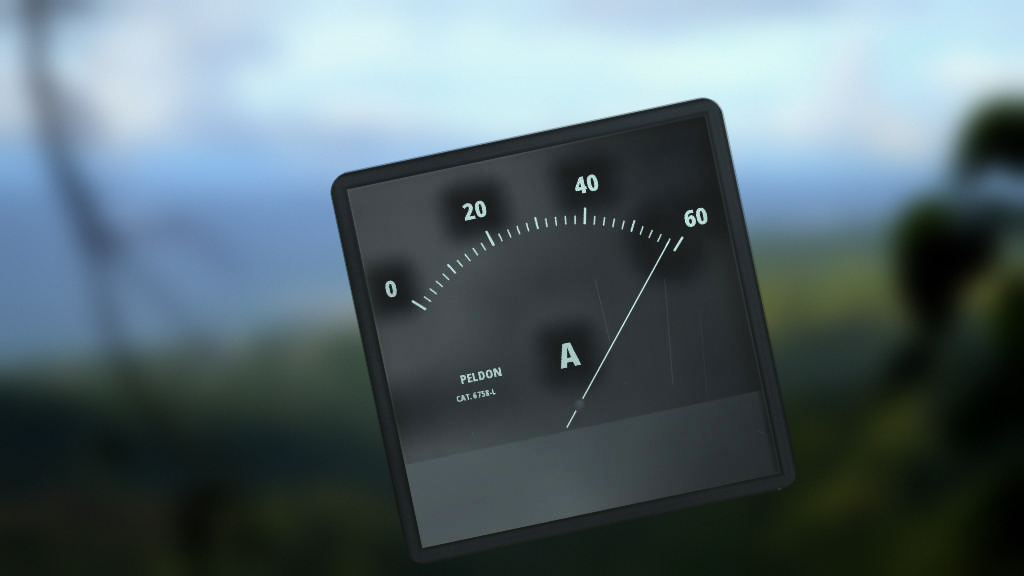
A 58
